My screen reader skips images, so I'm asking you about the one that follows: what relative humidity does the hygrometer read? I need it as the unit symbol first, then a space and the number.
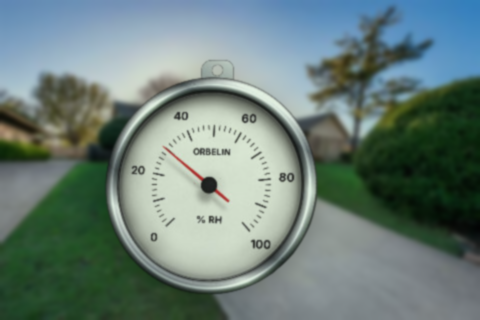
% 30
